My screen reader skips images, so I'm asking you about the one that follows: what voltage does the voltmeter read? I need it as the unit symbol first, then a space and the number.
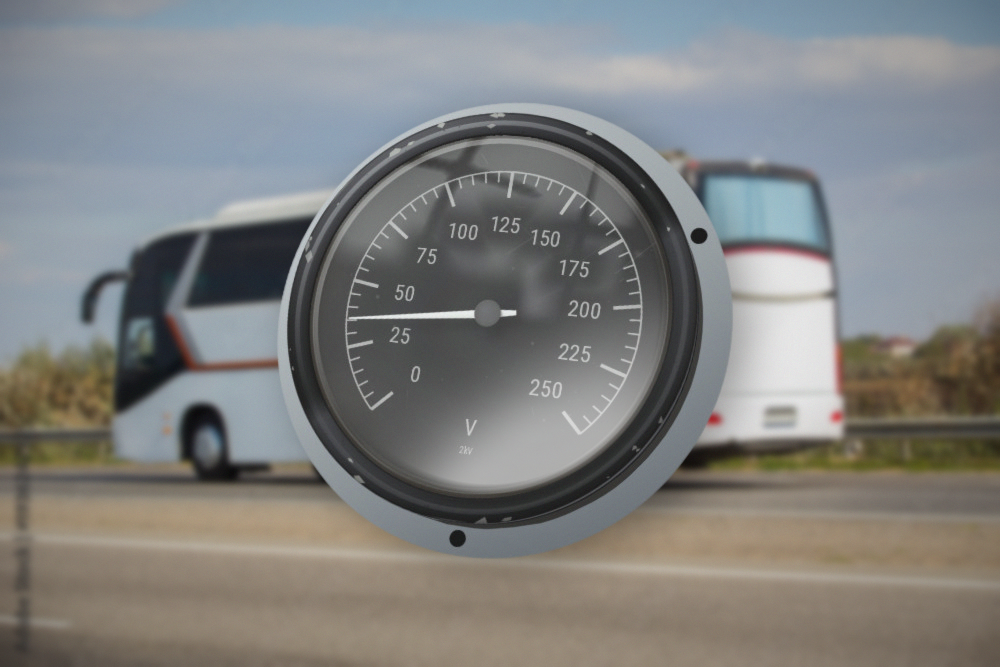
V 35
